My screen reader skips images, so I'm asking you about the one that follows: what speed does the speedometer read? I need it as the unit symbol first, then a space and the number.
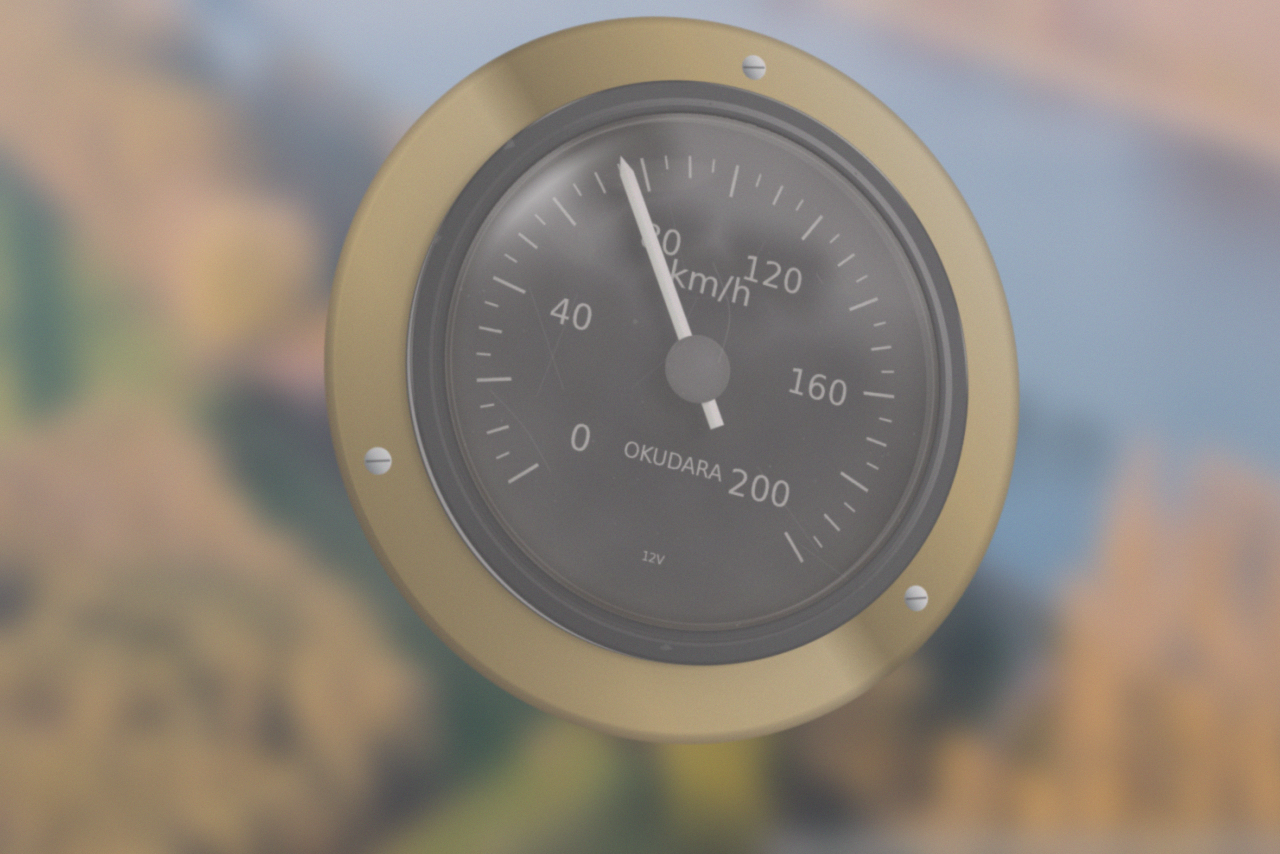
km/h 75
